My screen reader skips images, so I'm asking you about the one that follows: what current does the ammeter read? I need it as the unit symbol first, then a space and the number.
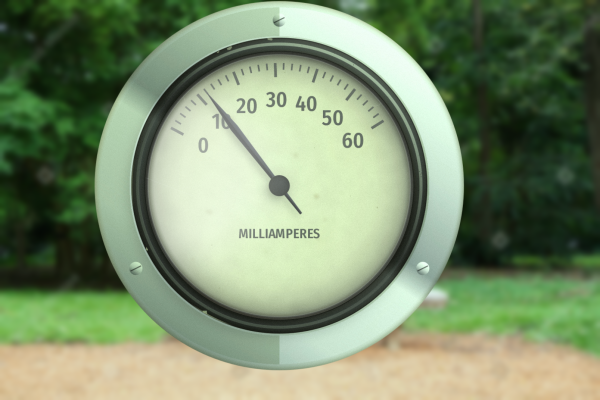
mA 12
